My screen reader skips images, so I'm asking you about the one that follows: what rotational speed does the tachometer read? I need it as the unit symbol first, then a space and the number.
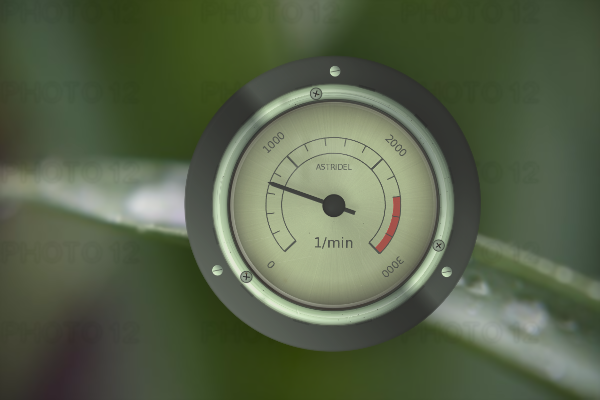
rpm 700
